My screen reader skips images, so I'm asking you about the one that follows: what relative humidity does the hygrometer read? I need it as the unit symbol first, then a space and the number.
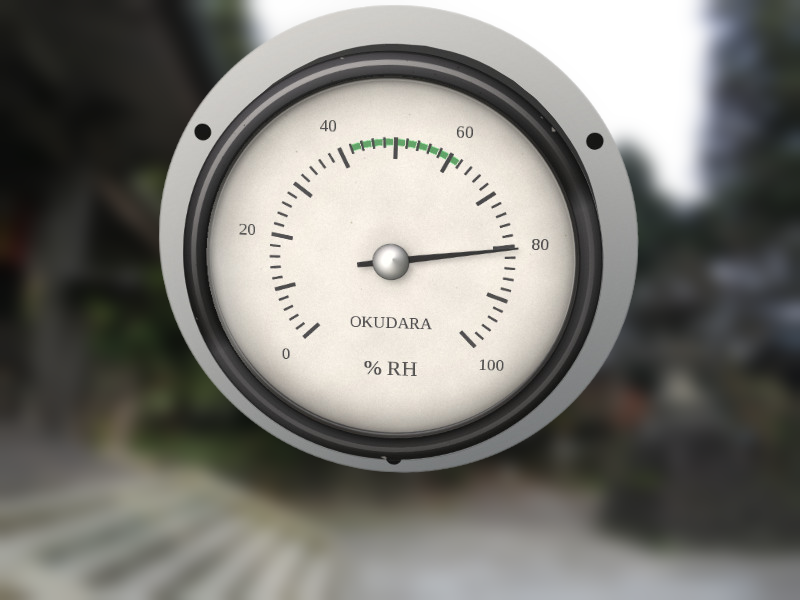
% 80
